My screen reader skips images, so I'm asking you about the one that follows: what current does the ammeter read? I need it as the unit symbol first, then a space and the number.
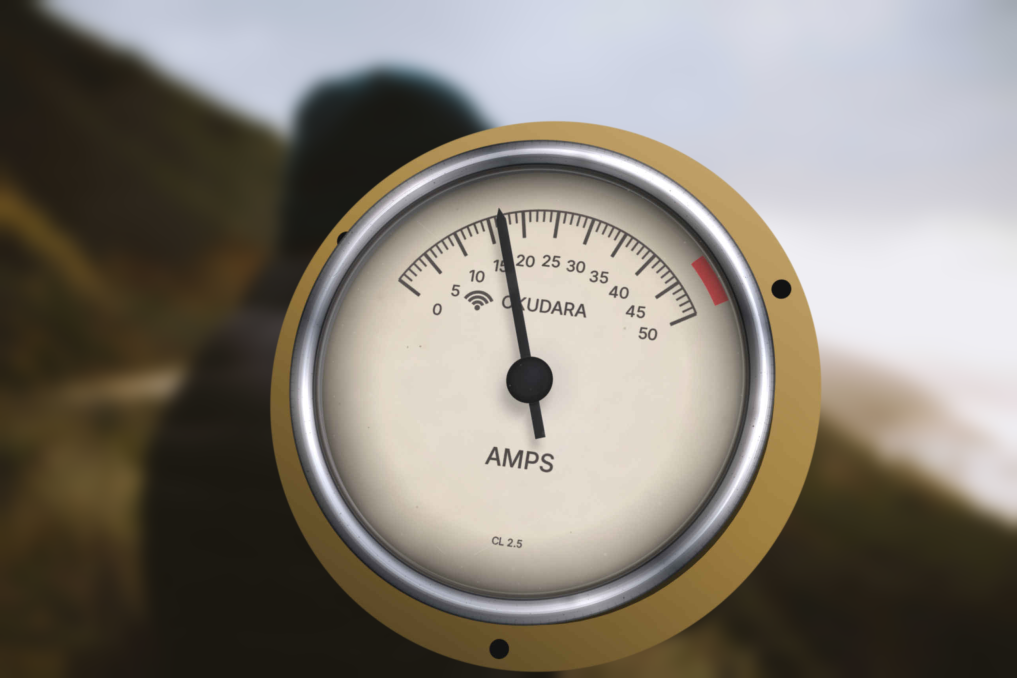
A 17
